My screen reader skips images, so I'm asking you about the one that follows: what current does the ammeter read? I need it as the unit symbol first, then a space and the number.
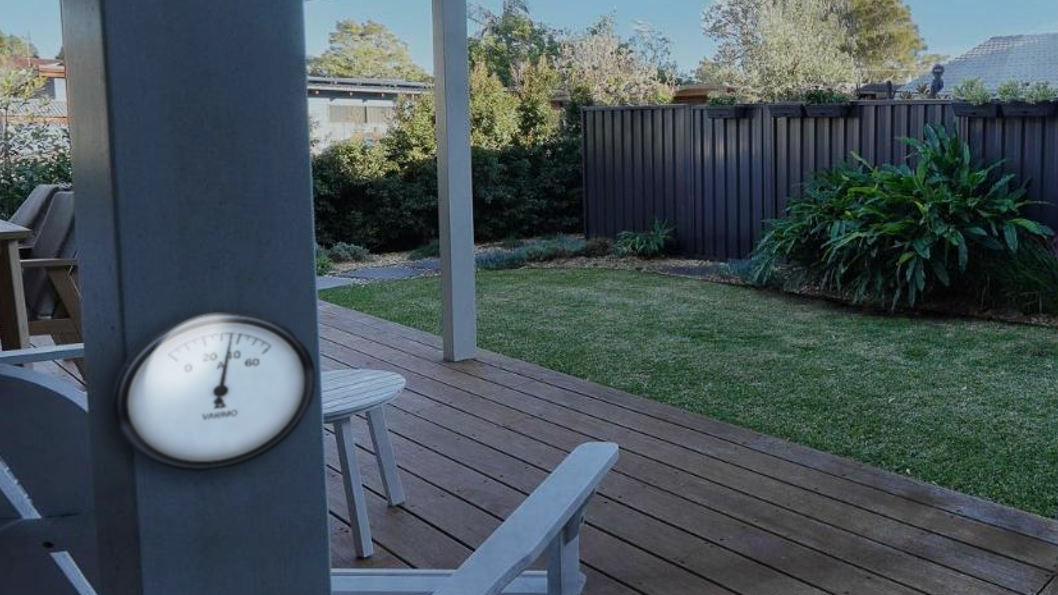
A 35
